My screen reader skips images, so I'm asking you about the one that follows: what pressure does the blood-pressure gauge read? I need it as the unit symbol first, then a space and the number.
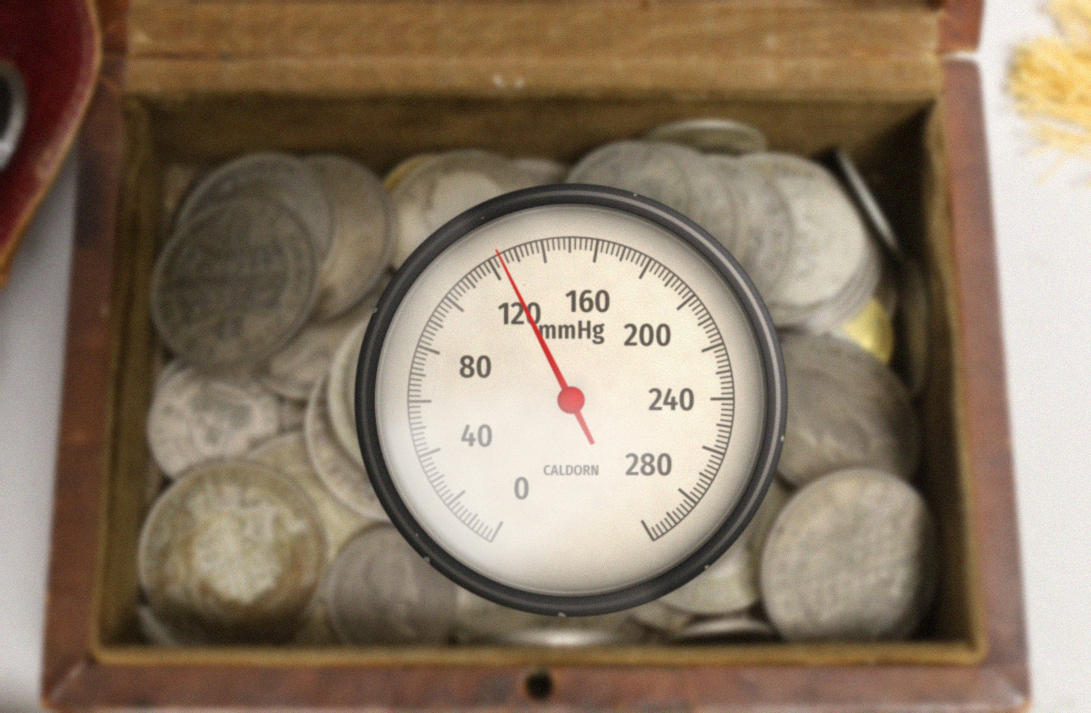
mmHg 124
